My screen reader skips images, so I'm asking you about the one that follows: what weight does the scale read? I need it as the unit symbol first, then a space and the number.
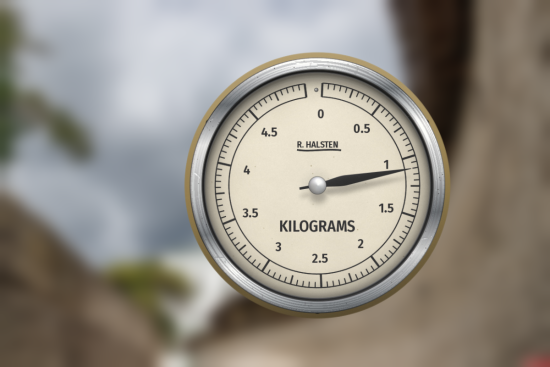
kg 1.1
